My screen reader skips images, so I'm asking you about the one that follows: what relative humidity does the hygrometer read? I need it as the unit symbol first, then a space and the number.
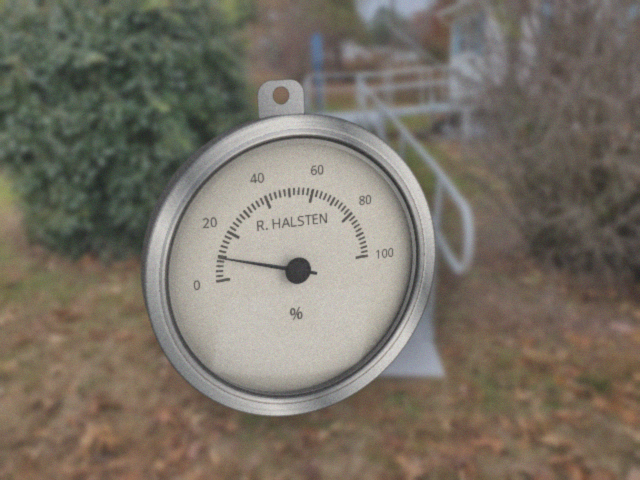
% 10
